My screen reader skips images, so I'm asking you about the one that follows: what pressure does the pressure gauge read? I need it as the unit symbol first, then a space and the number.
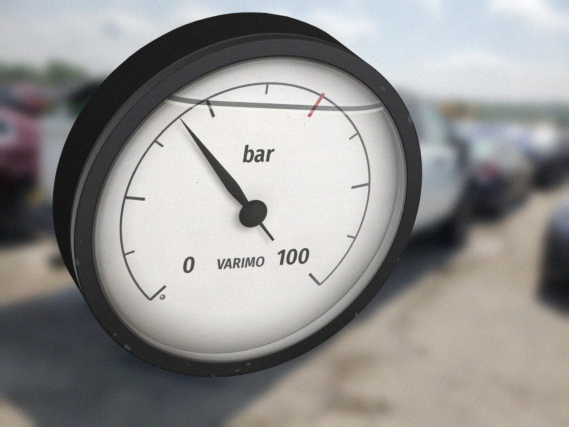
bar 35
